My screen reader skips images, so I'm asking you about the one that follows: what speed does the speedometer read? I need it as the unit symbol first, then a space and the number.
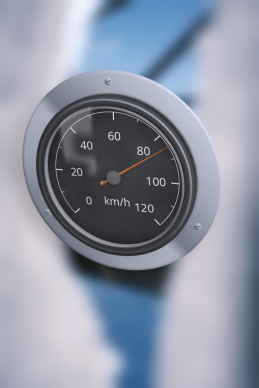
km/h 85
